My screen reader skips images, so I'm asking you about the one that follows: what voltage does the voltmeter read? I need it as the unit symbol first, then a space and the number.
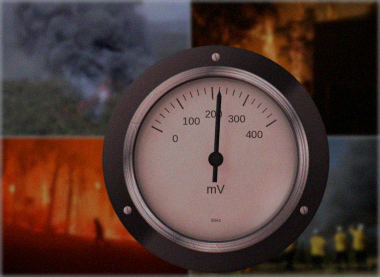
mV 220
